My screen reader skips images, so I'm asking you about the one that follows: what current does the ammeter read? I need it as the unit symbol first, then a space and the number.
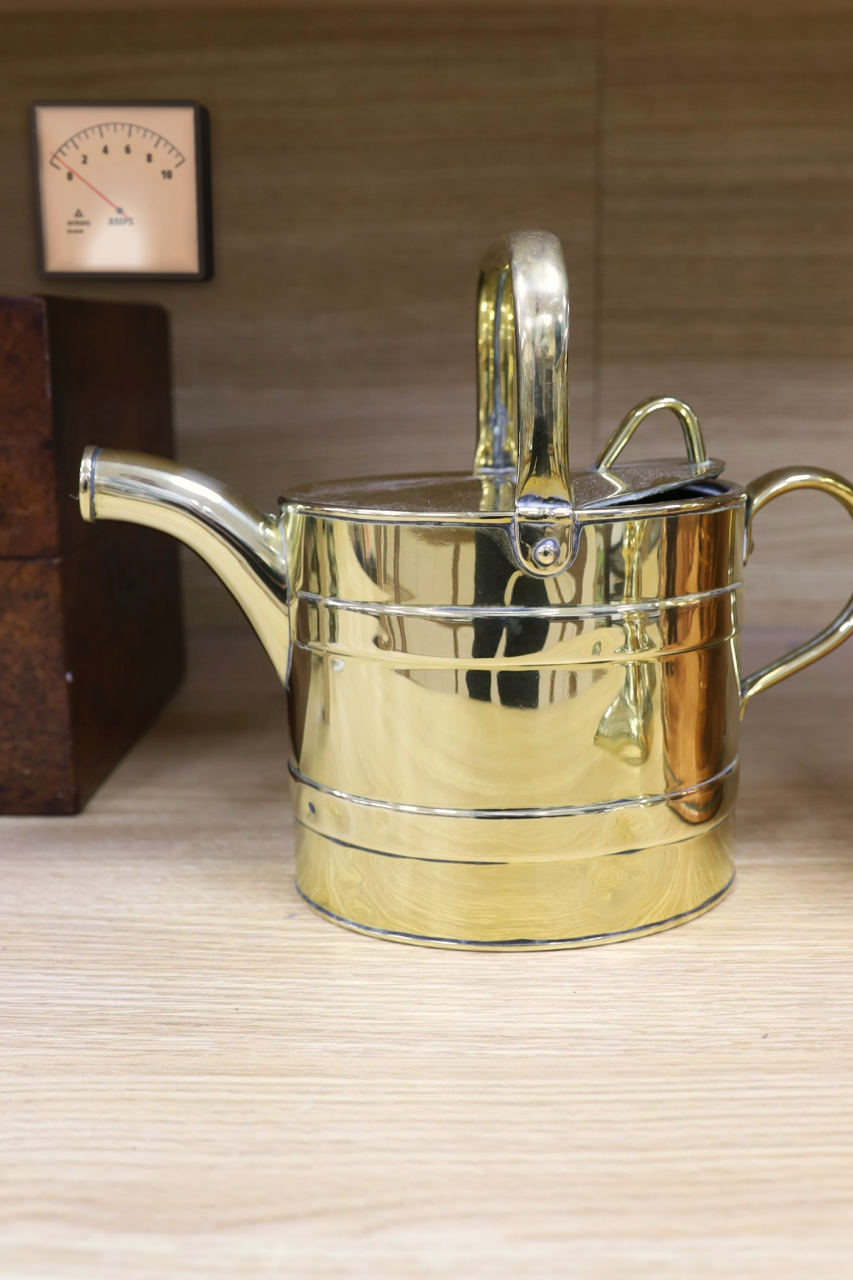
A 0.5
